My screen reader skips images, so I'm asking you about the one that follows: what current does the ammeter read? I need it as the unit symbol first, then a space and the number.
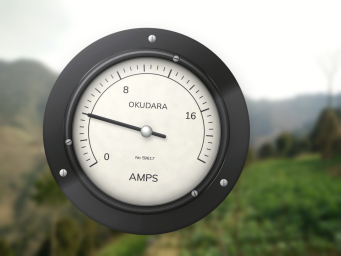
A 4
